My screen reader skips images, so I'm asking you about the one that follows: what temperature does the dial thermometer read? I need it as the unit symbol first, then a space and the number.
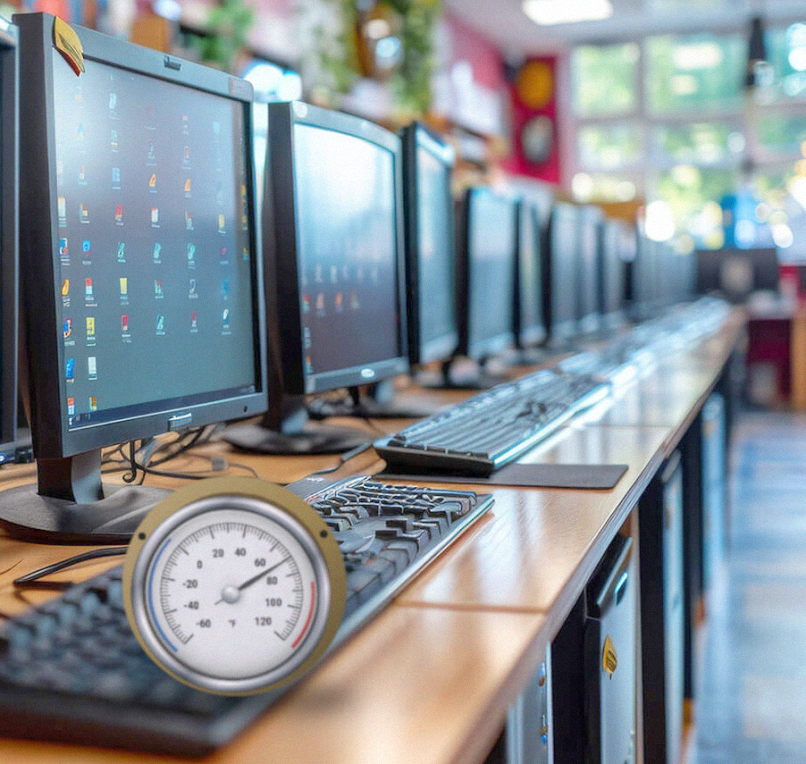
°F 70
